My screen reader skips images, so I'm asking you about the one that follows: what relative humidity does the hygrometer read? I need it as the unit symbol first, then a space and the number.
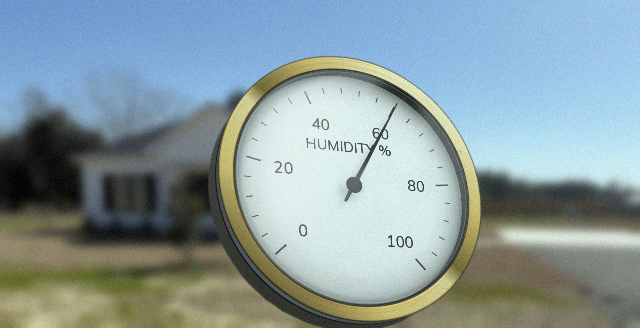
% 60
